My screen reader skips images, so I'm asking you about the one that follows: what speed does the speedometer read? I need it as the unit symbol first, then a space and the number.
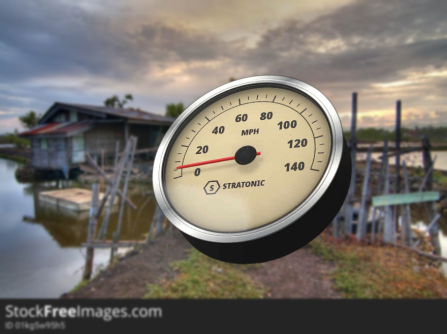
mph 5
